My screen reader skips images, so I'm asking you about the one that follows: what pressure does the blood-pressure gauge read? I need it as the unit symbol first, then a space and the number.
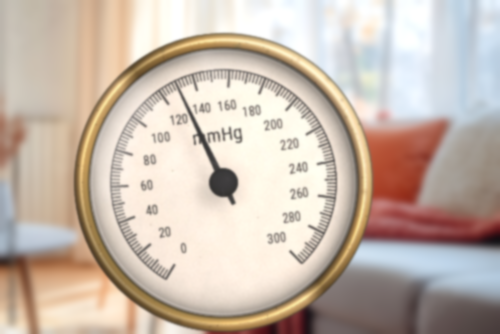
mmHg 130
